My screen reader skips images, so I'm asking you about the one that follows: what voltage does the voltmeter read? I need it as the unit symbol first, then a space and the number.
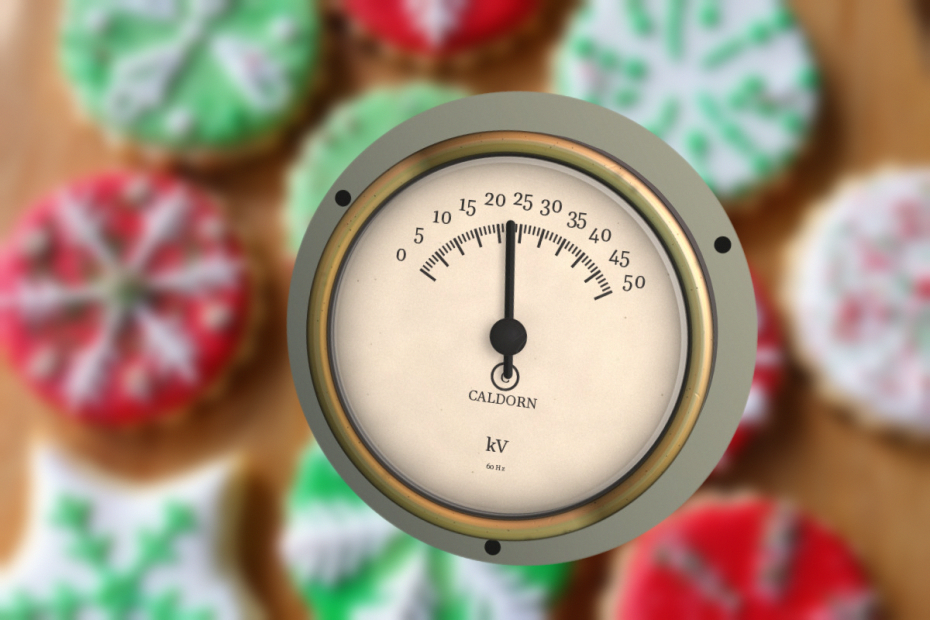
kV 23
